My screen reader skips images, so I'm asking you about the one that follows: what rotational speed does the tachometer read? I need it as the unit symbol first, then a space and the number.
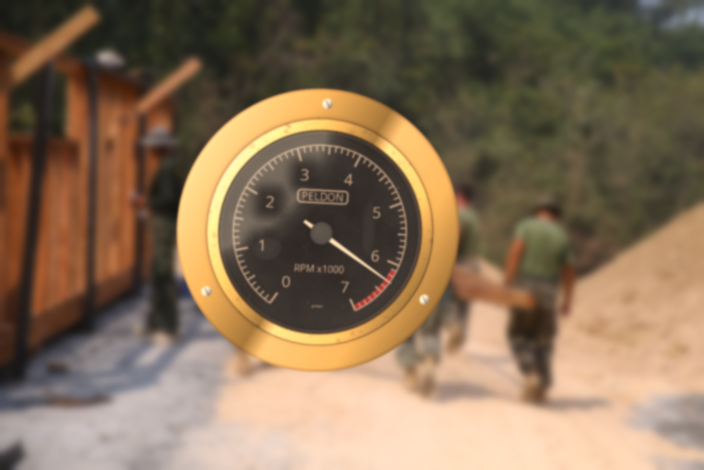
rpm 6300
